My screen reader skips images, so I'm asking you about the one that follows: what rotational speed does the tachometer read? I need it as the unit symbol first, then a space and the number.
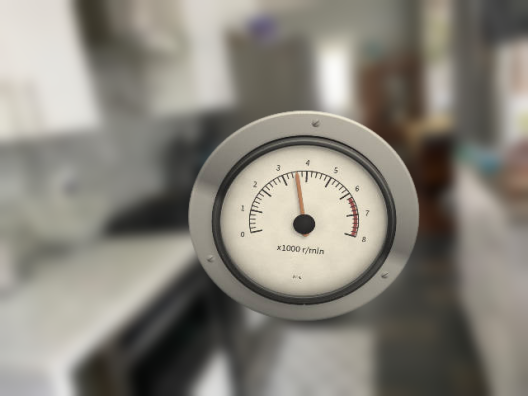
rpm 3600
